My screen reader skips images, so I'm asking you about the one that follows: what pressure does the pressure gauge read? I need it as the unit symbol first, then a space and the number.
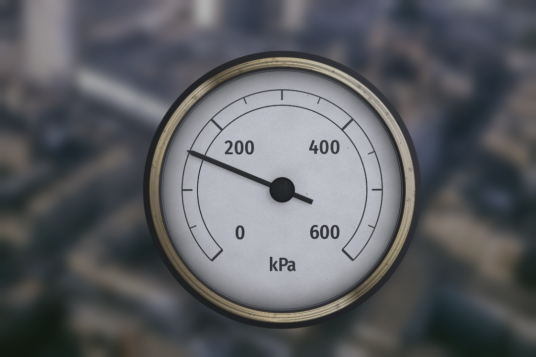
kPa 150
